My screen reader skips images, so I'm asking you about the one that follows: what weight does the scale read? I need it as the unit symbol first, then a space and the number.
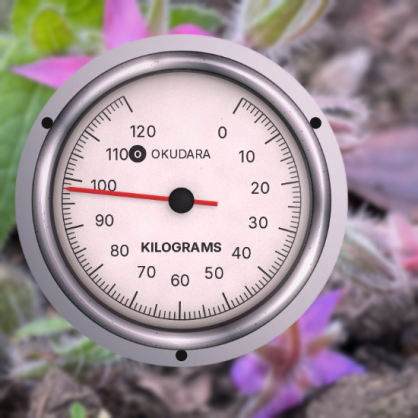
kg 98
